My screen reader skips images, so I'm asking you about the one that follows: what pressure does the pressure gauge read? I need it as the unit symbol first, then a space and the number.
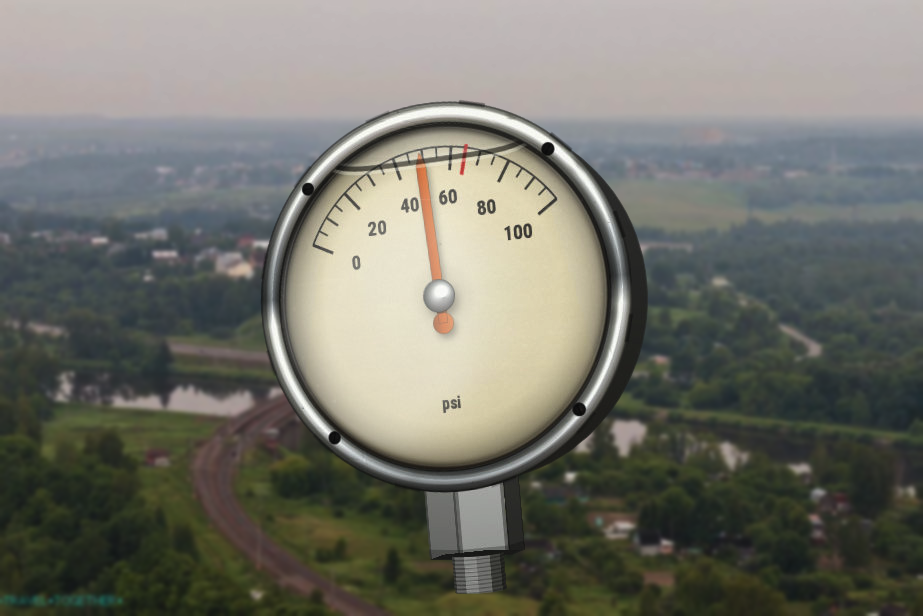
psi 50
